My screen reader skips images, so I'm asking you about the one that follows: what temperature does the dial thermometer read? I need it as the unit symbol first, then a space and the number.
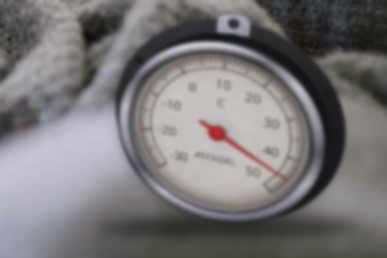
°C 45
